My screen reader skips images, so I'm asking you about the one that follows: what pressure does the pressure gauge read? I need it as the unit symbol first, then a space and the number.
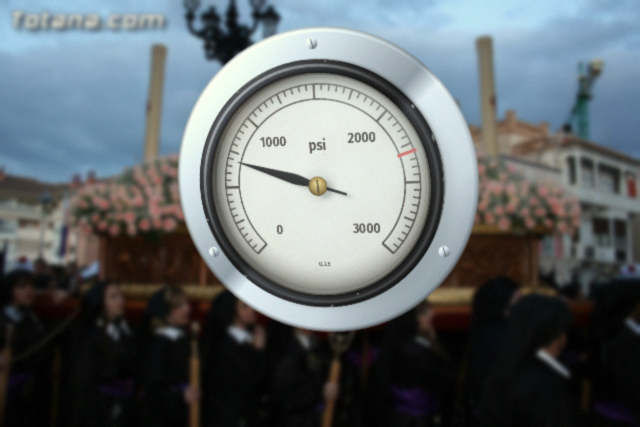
psi 700
